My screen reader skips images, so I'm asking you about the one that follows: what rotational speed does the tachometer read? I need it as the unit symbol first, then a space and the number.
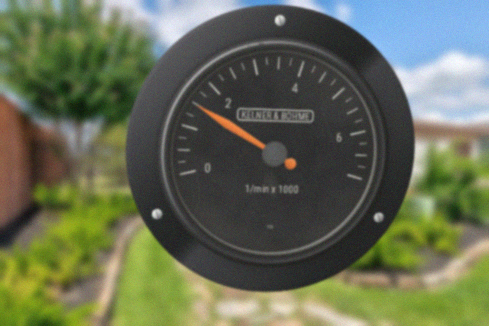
rpm 1500
